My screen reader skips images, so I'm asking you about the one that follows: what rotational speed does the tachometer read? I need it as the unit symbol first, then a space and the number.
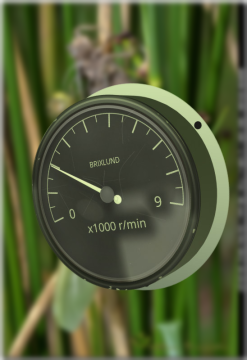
rpm 2000
